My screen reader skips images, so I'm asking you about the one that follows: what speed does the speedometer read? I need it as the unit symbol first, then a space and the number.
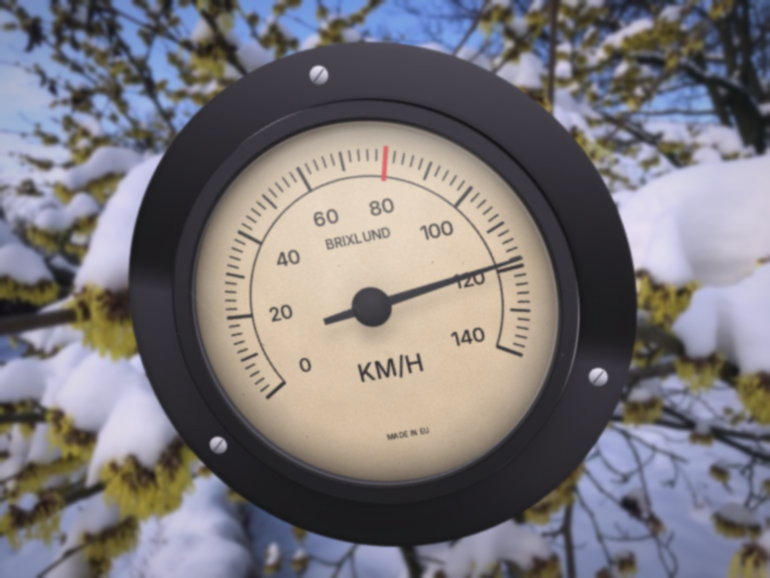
km/h 118
